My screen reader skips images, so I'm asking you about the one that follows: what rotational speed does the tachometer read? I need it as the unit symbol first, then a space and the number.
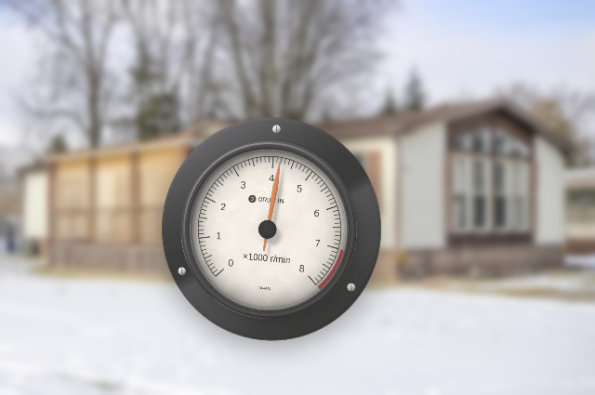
rpm 4200
